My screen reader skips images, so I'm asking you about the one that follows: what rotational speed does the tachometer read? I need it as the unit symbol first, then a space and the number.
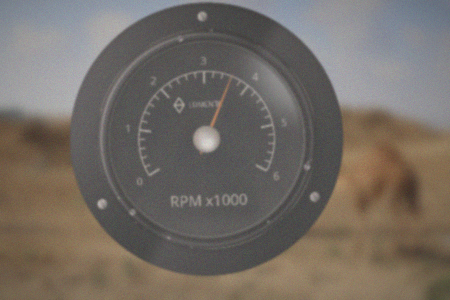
rpm 3600
